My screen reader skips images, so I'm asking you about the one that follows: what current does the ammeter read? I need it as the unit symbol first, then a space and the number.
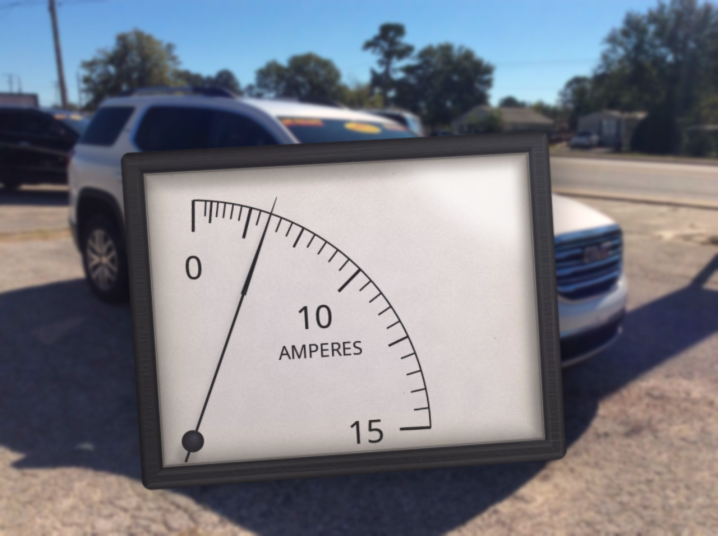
A 6
